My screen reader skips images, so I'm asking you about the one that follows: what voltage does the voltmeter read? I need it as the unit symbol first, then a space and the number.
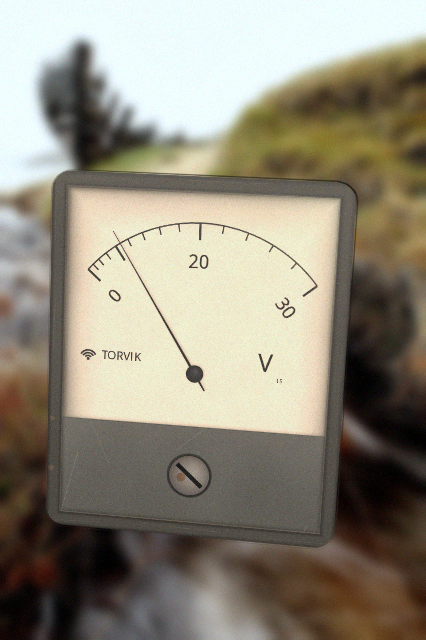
V 11
